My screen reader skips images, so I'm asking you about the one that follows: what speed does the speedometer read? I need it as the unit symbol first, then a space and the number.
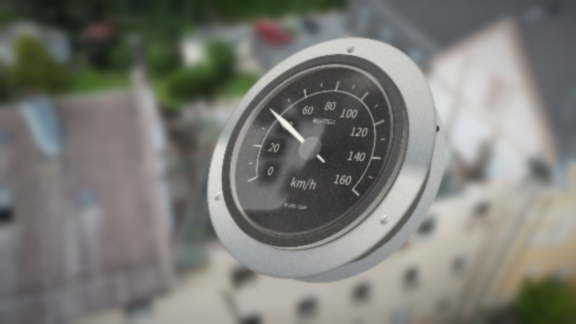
km/h 40
